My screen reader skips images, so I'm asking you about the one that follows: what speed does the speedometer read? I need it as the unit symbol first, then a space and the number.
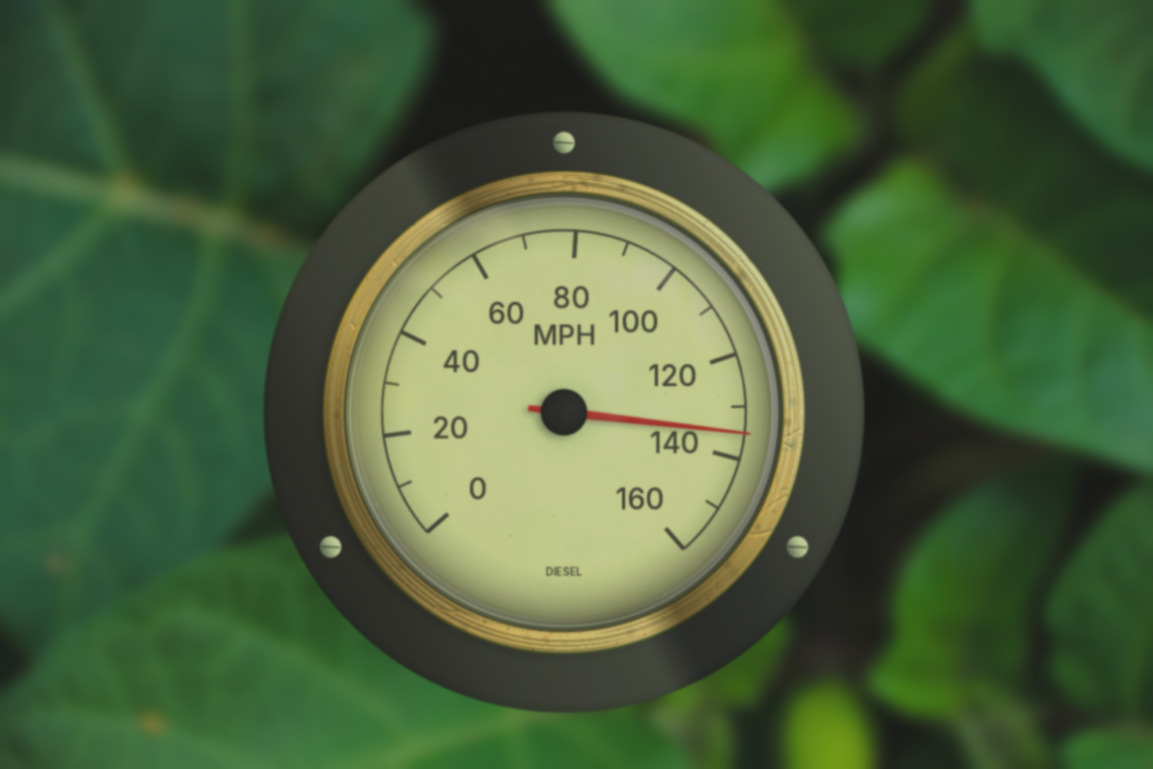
mph 135
